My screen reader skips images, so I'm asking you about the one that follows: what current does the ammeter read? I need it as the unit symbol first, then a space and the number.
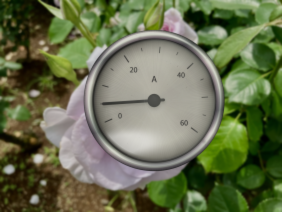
A 5
